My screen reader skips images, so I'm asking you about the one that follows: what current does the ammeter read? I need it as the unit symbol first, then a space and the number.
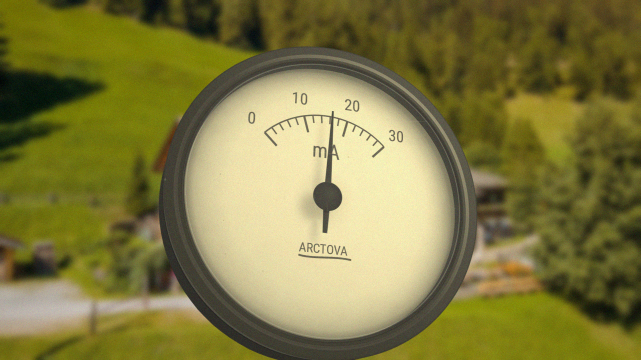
mA 16
